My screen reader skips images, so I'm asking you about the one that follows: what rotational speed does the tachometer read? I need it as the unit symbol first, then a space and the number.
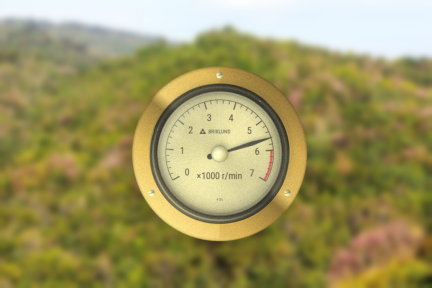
rpm 5600
